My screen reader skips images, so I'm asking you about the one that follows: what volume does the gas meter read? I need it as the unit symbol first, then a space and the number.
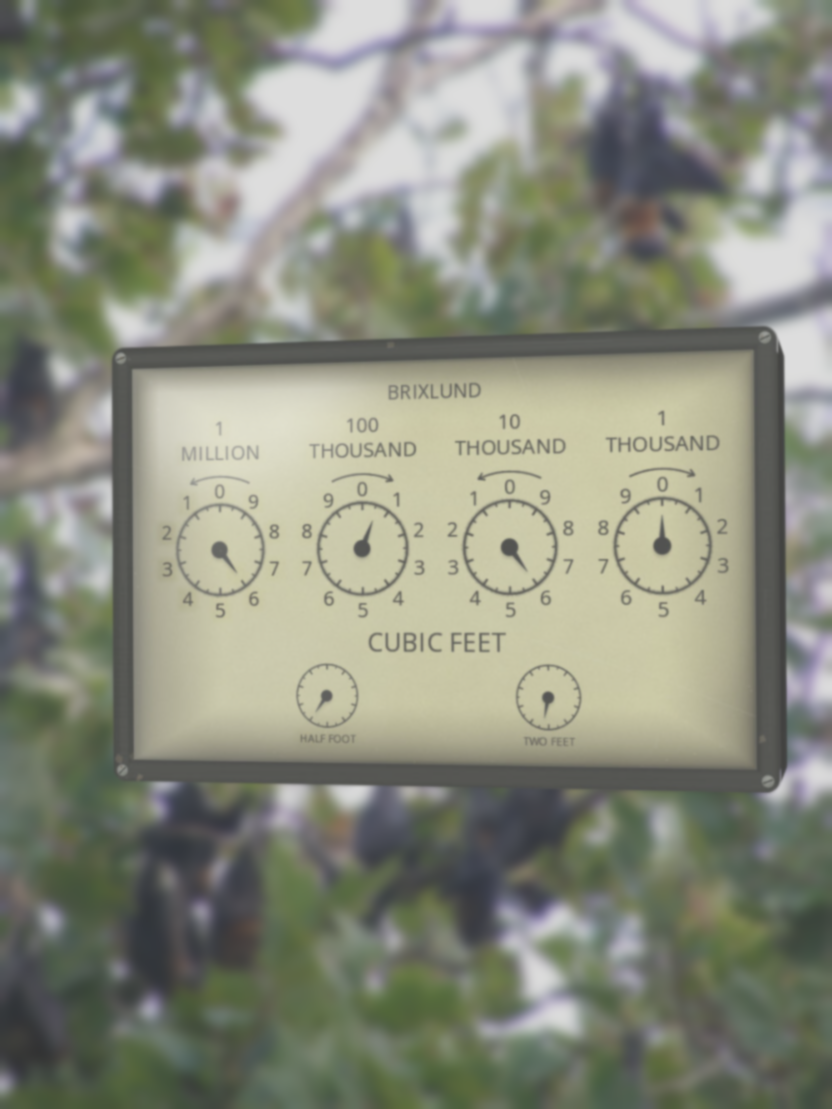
ft³ 606000
